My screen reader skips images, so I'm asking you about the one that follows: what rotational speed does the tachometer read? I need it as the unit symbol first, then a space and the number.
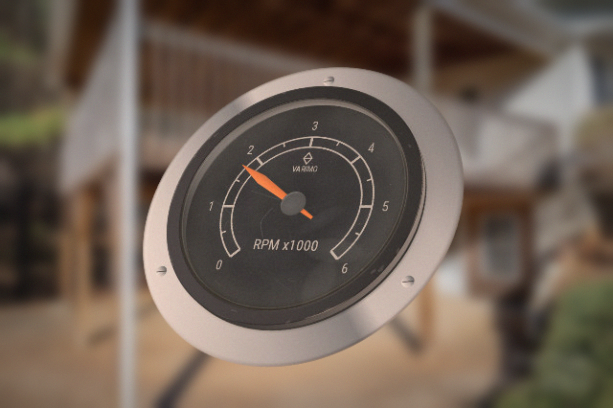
rpm 1750
